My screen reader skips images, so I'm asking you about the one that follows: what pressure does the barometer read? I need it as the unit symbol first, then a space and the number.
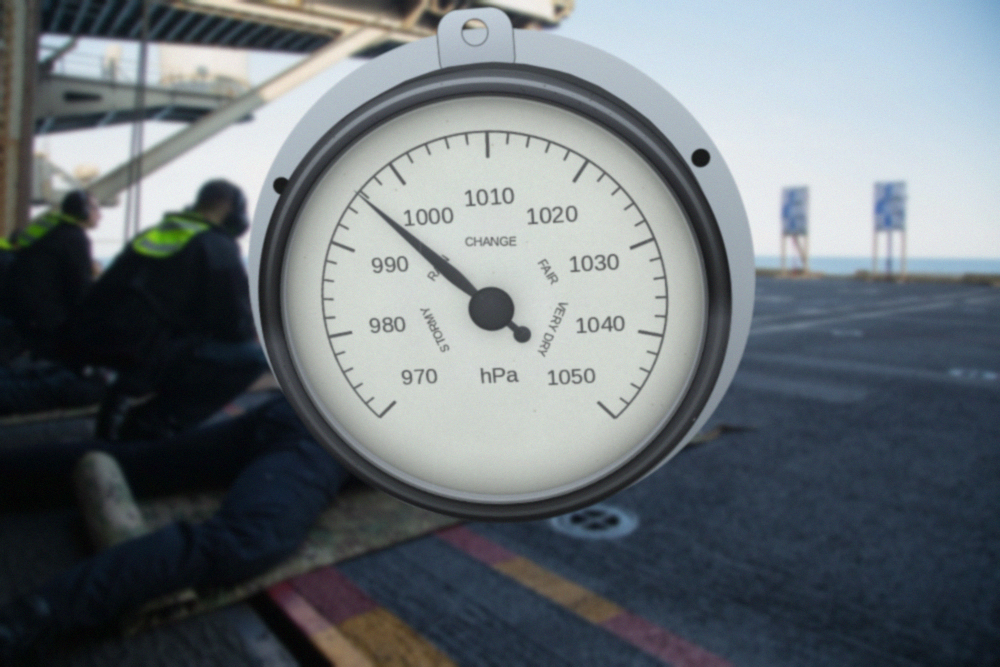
hPa 996
